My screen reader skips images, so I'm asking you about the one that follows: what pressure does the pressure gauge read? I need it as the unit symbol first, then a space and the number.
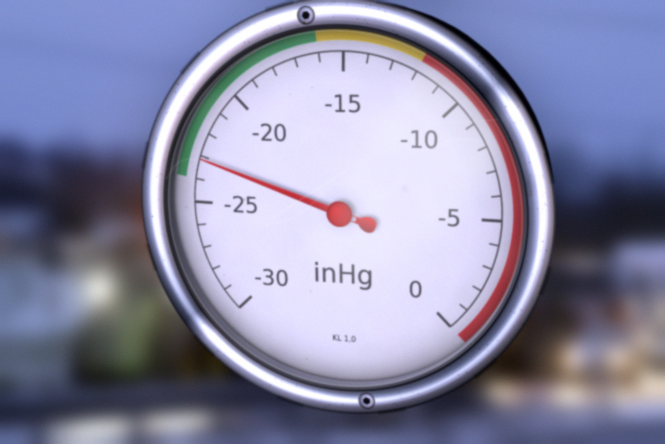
inHg -23
